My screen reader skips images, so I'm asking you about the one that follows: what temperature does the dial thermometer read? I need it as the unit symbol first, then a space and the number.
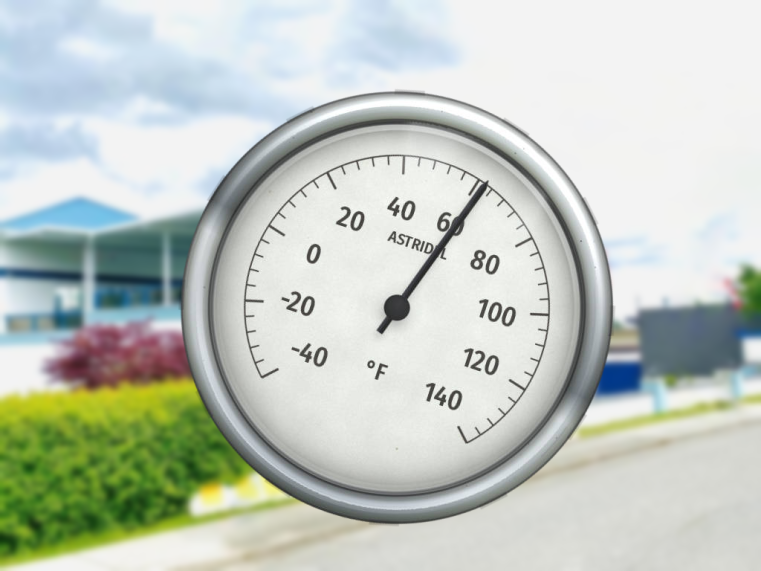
°F 62
